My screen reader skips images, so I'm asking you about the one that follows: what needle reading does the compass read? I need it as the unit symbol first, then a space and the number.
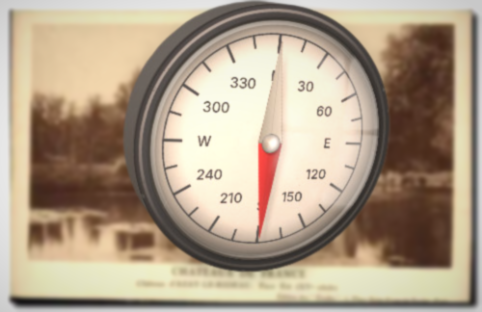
° 180
